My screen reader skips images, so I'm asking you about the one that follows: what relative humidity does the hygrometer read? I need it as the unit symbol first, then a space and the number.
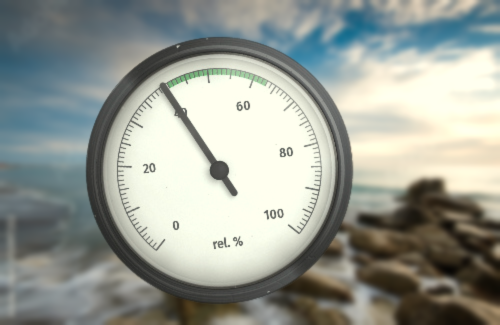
% 40
